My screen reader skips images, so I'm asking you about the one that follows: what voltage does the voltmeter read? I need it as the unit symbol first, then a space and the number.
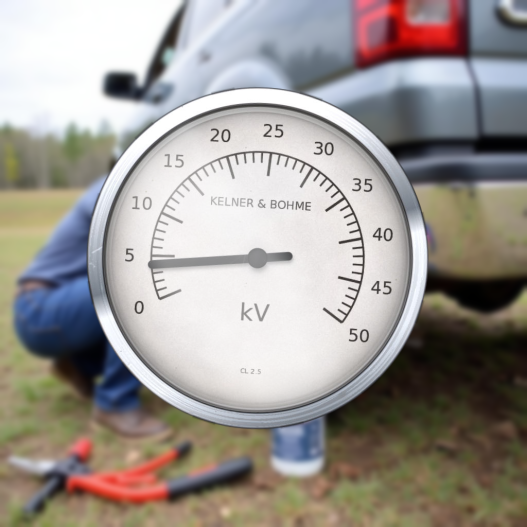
kV 4
